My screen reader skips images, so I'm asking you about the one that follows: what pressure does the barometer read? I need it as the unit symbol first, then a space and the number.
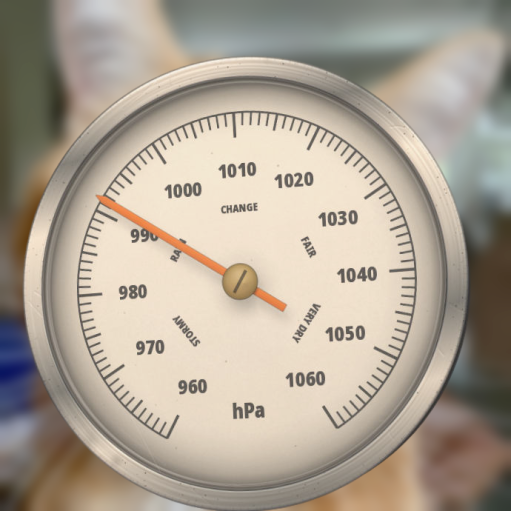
hPa 991.5
